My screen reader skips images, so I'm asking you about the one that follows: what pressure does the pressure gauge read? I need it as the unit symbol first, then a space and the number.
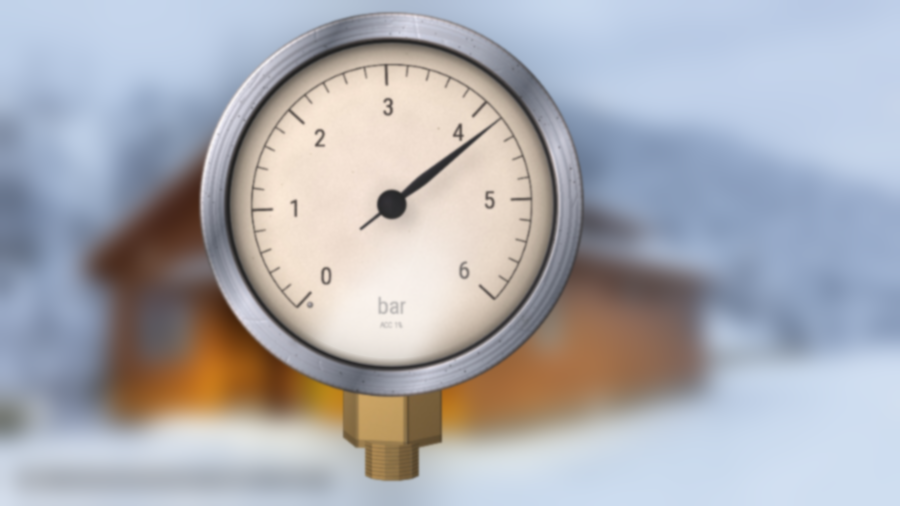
bar 4.2
